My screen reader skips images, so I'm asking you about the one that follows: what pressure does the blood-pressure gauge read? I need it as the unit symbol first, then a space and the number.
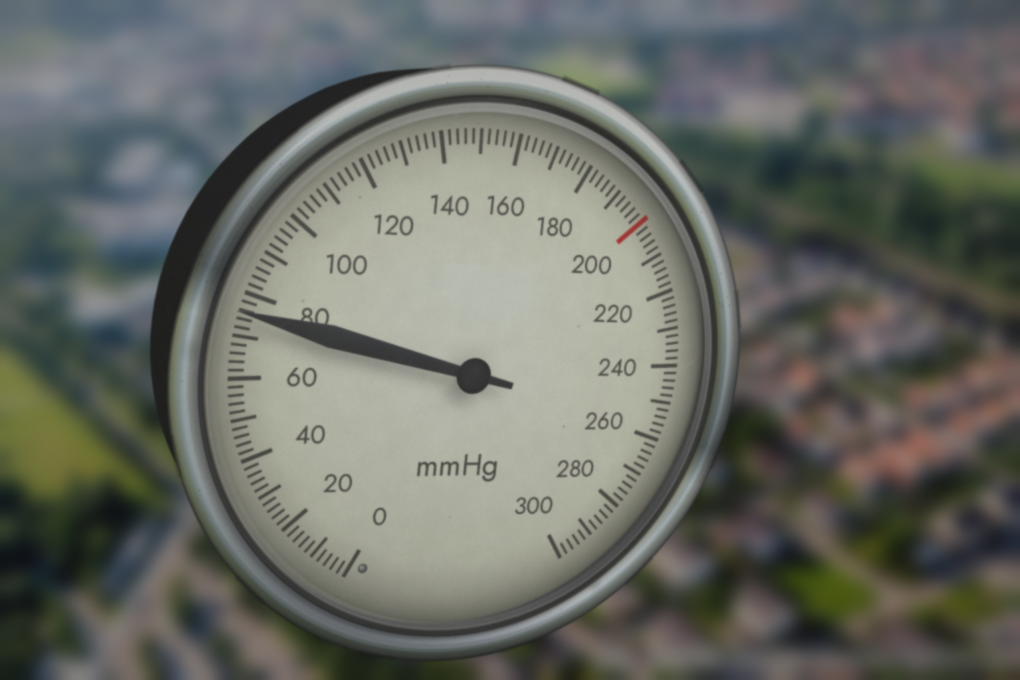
mmHg 76
